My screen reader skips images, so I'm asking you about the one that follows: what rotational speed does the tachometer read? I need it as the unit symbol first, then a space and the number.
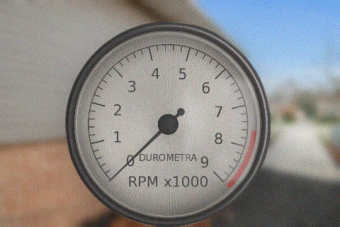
rpm 0
